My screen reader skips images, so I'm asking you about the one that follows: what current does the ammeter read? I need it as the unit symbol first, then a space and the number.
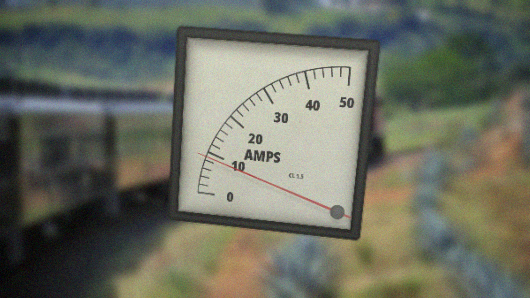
A 9
